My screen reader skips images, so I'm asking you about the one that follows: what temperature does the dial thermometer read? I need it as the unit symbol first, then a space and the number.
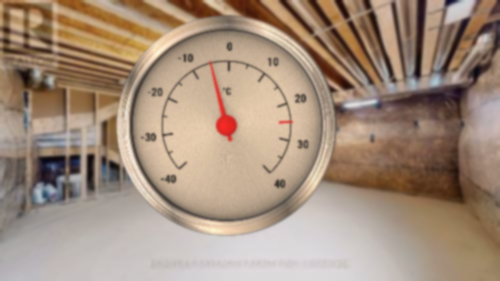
°C -5
